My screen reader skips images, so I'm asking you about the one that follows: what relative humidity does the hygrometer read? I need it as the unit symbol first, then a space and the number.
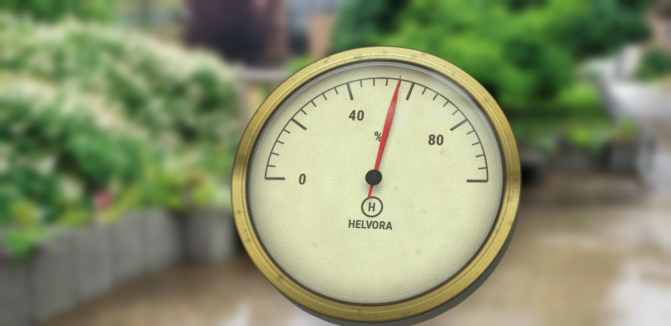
% 56
